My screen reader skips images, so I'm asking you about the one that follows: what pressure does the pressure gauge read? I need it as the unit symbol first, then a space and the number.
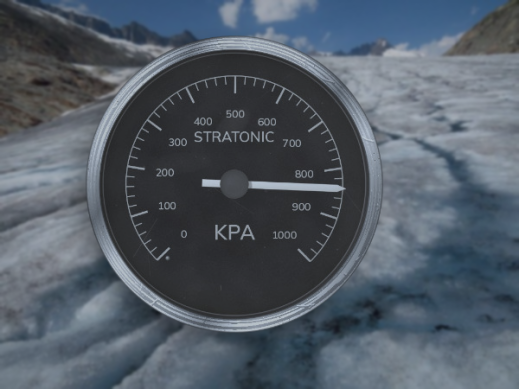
kPa 840
